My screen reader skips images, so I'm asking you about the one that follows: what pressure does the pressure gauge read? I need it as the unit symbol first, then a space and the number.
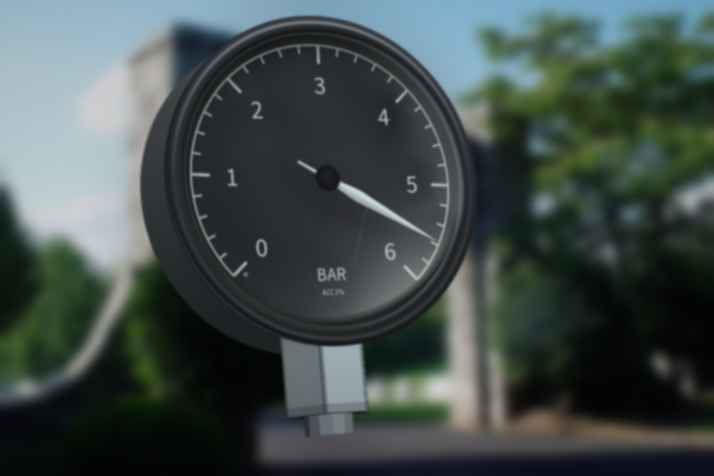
bar 5.6
